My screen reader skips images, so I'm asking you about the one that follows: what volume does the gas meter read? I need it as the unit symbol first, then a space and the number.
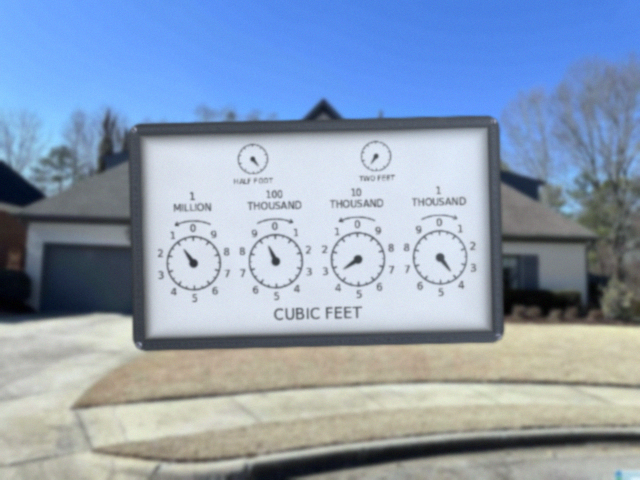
ft³ 93400
